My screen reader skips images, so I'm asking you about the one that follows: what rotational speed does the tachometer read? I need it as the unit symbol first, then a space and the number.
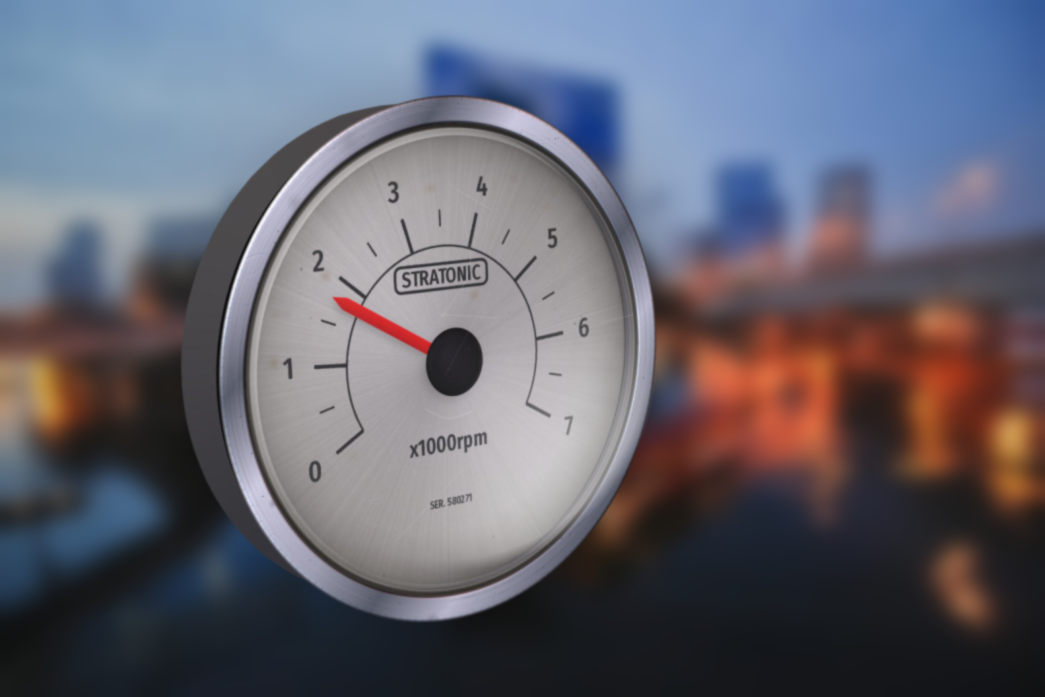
rpm 1750
